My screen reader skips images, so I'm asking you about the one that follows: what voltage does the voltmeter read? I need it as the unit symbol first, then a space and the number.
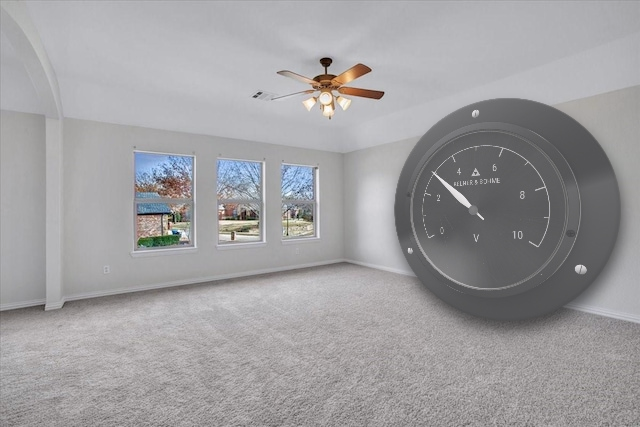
V 3
